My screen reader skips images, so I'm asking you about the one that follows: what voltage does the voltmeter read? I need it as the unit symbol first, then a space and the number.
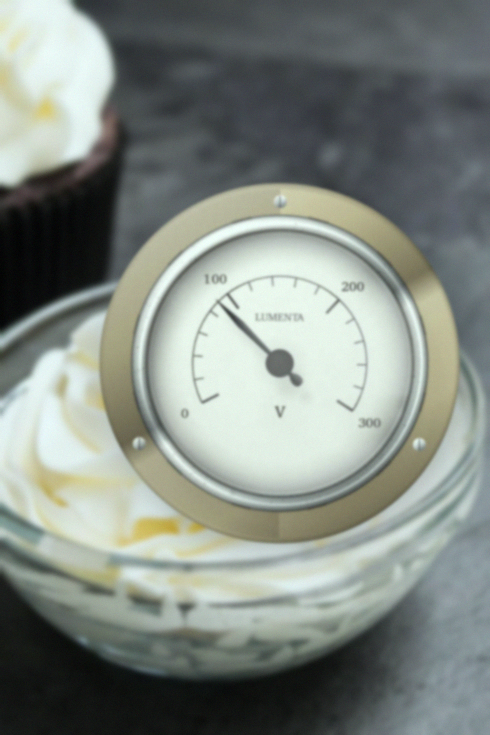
V 90
